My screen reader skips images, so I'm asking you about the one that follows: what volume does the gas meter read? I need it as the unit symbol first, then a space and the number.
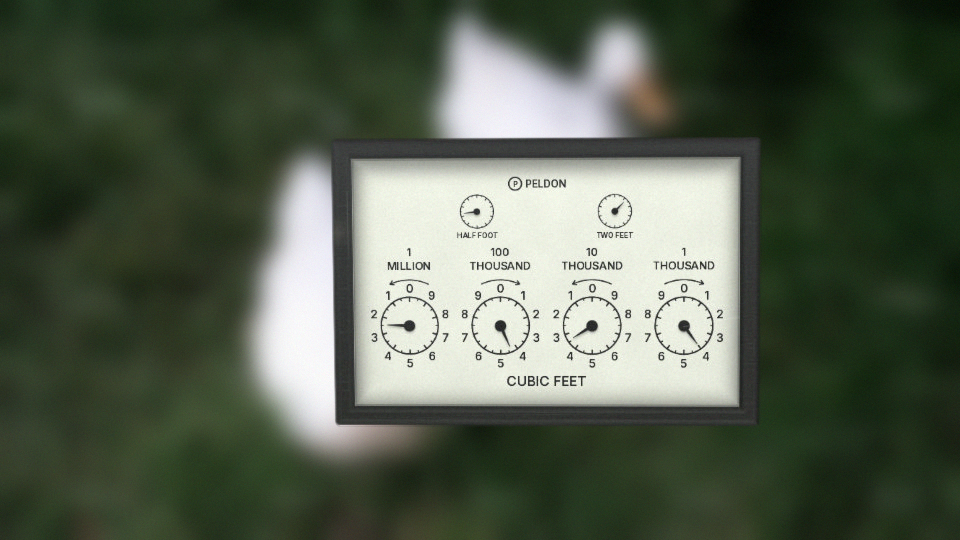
ft³ 243400
